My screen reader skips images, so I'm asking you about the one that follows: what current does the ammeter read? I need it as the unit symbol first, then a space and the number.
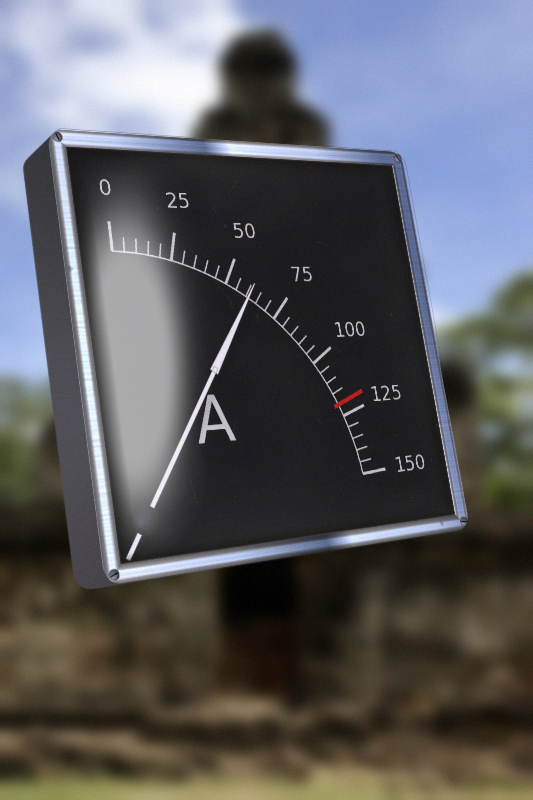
A 60
